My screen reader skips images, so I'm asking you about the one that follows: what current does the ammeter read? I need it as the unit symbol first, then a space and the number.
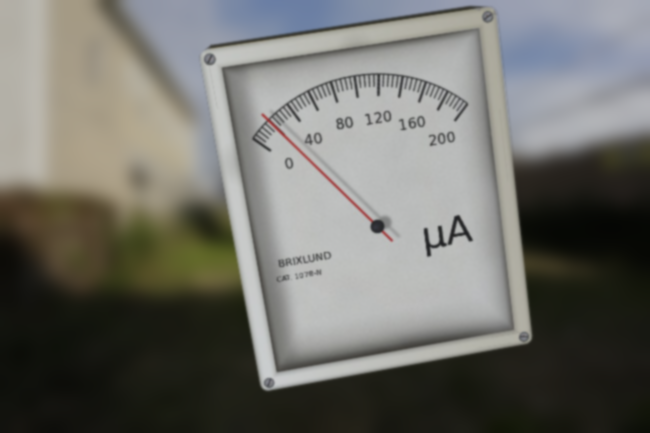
µA 20
